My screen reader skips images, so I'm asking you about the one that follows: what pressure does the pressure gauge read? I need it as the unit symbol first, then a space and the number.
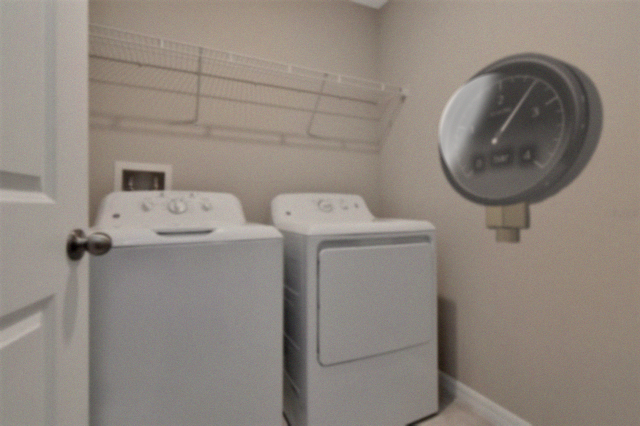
bar 2.6
